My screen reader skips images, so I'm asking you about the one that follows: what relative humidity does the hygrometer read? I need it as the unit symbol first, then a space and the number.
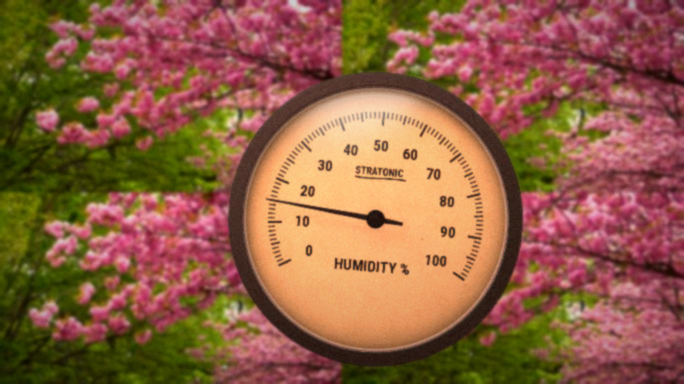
% 15
